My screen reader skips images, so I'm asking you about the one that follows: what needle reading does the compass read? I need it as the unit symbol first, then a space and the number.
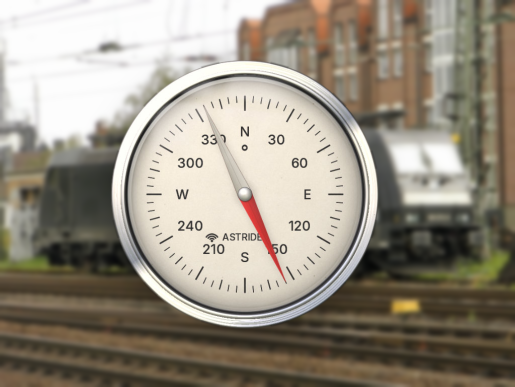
° 155
